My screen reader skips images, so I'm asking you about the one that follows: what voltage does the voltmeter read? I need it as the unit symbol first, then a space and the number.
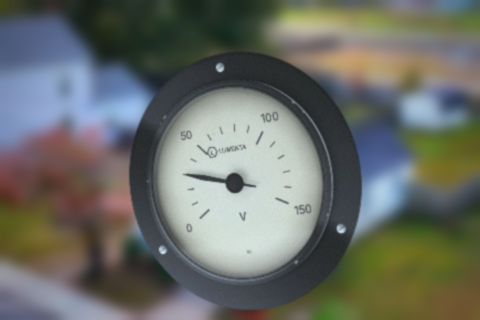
V 30
